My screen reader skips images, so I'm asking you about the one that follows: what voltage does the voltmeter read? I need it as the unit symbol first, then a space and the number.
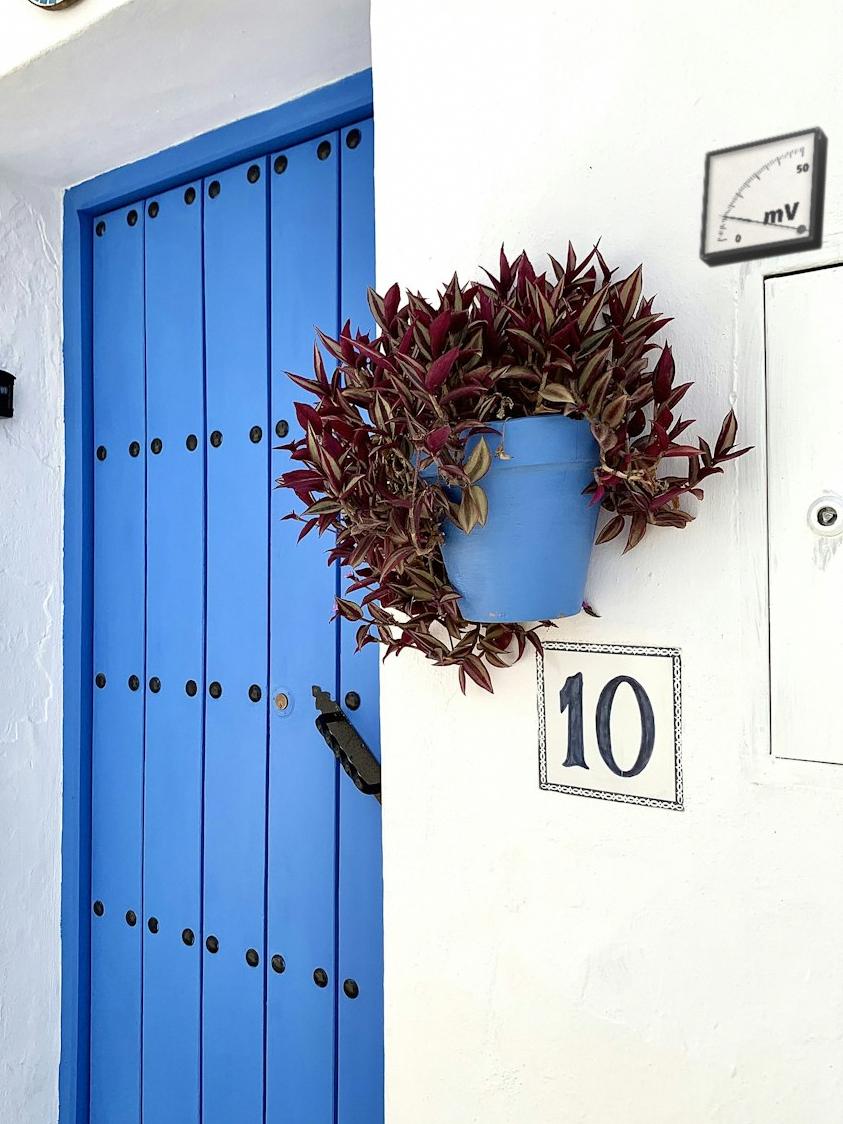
mV 10
